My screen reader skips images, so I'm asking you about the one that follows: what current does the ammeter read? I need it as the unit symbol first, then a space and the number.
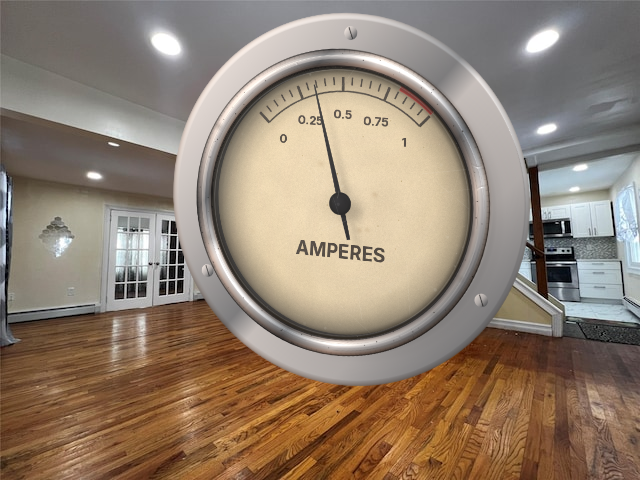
A 0.35
